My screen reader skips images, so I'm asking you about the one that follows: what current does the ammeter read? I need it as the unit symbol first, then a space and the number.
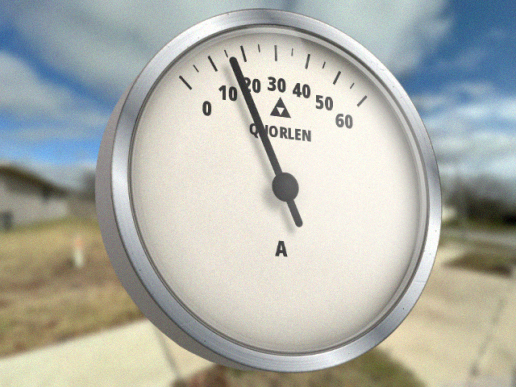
A 15
